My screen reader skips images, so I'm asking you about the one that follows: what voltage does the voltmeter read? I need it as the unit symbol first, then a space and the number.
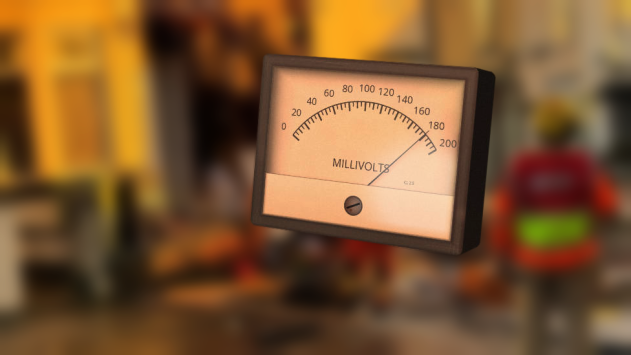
mV 180
